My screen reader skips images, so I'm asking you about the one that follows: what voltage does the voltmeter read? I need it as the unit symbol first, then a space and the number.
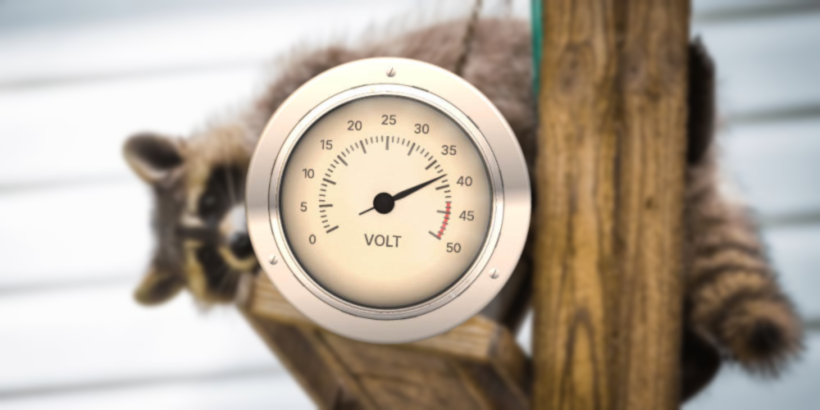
V 38
